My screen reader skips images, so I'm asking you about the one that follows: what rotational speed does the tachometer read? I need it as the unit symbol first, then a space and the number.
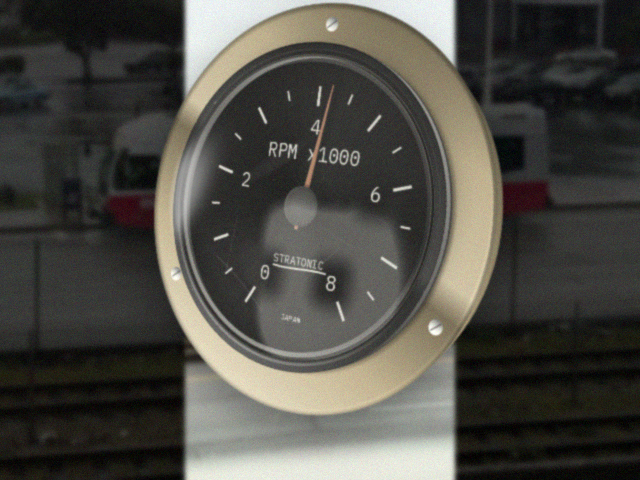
rpm 4250
